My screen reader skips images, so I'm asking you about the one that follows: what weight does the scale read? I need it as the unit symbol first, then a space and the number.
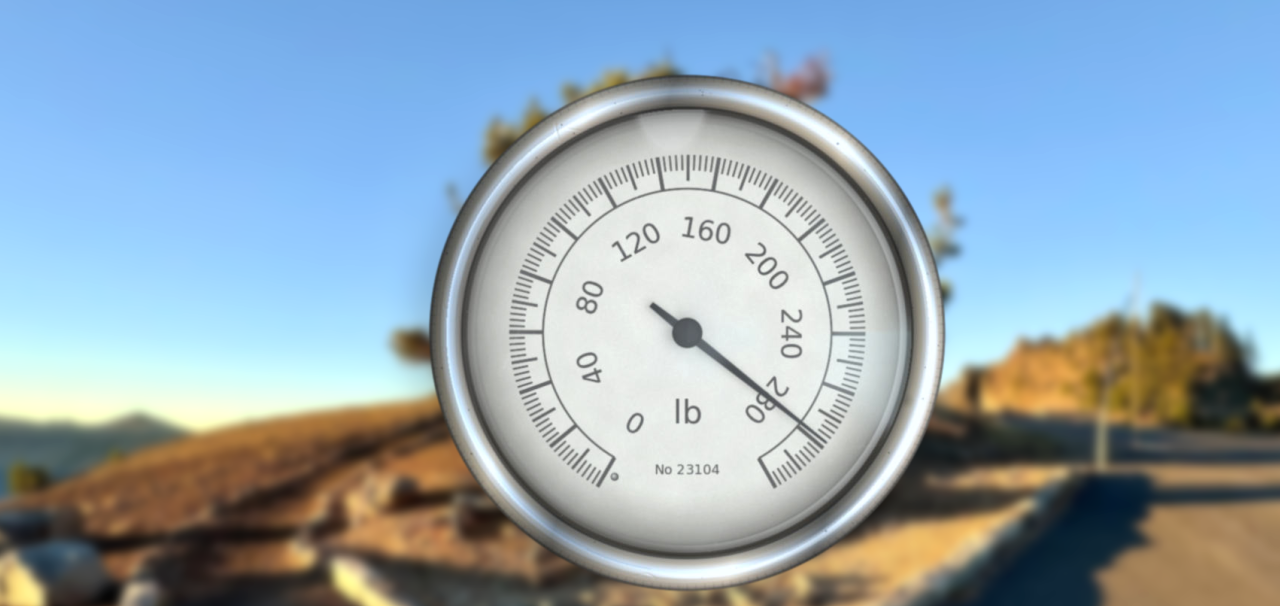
lb 278
